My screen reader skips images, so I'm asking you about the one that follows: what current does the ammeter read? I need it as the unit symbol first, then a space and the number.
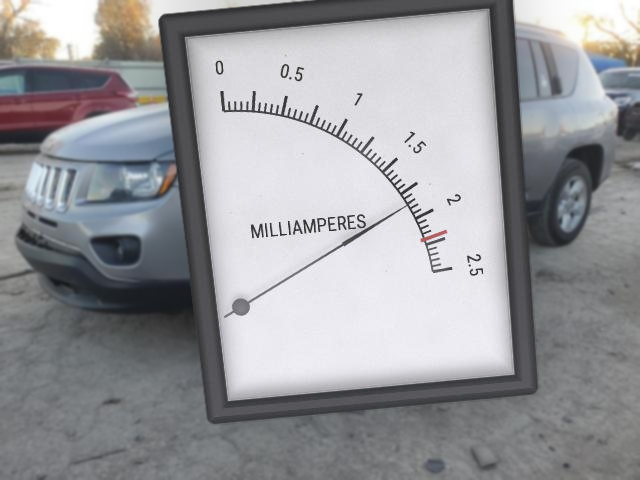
mA 1.85
